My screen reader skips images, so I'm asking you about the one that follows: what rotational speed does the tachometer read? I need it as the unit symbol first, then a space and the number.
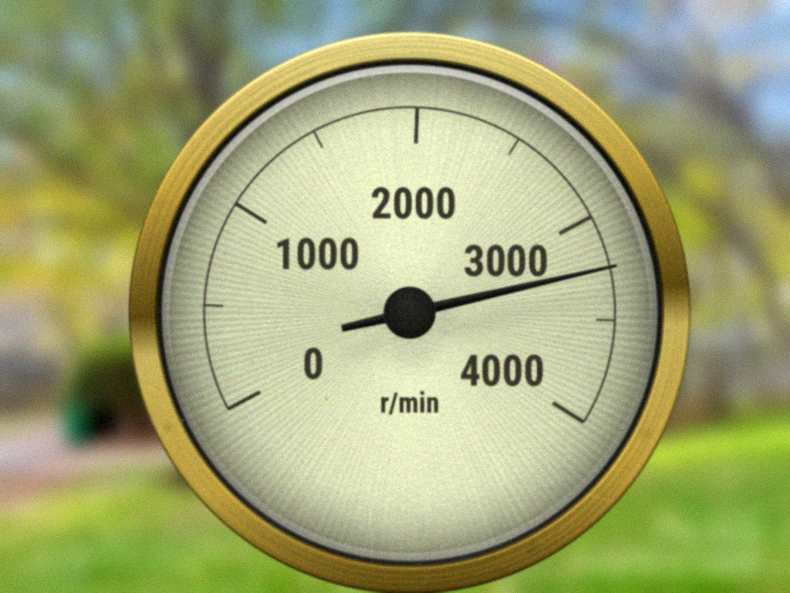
rpm 3250
